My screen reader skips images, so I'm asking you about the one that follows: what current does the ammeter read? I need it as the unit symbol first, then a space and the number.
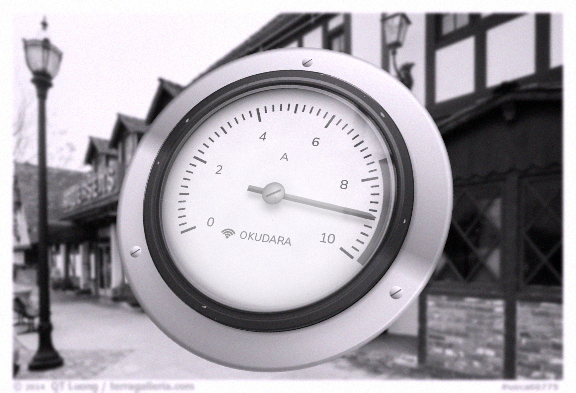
A 9
